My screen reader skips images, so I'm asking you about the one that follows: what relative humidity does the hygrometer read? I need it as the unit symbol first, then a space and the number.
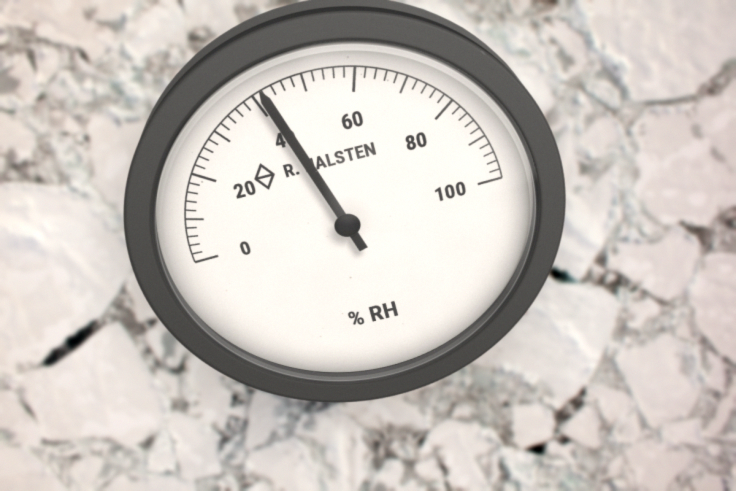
% 42
